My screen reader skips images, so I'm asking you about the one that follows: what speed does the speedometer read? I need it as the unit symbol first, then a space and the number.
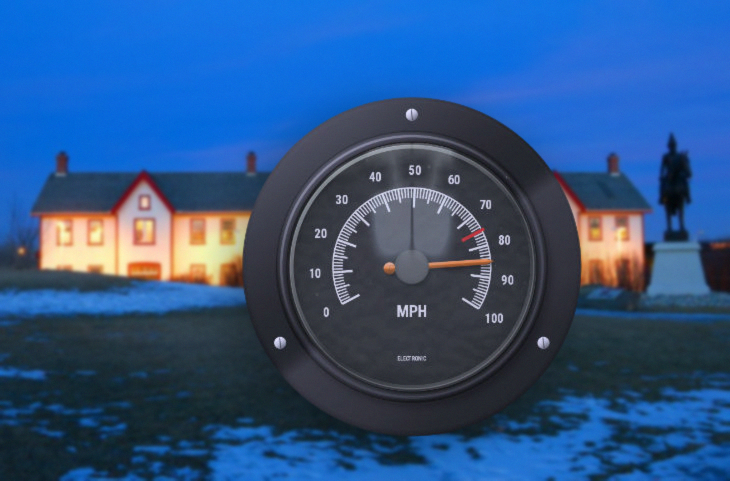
mph 85
